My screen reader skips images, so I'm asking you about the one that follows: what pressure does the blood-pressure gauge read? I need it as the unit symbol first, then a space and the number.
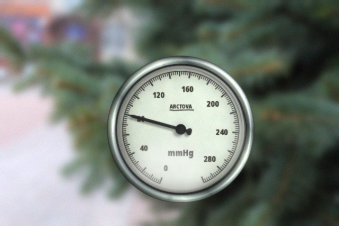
mmHg 80
